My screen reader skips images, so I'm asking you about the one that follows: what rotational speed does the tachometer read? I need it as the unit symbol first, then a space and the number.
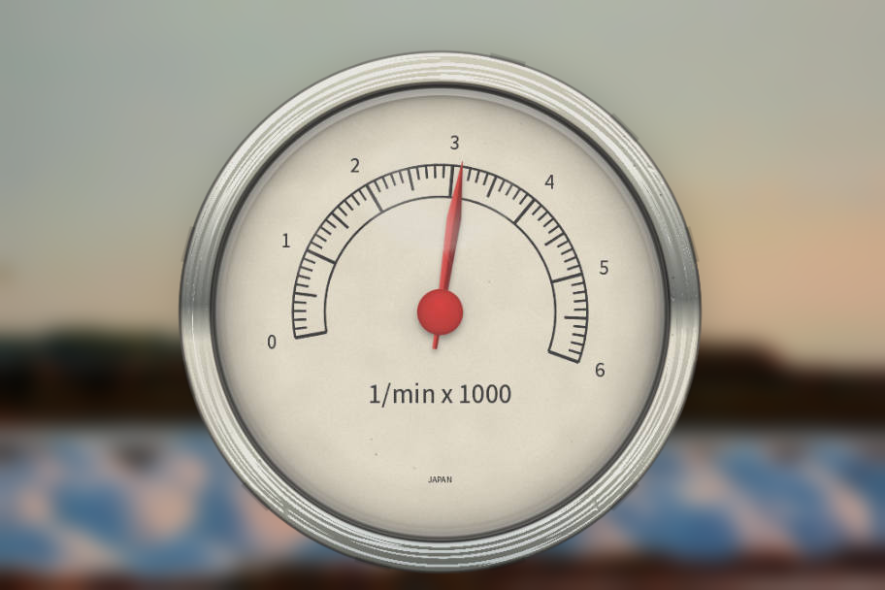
rpm 3100
